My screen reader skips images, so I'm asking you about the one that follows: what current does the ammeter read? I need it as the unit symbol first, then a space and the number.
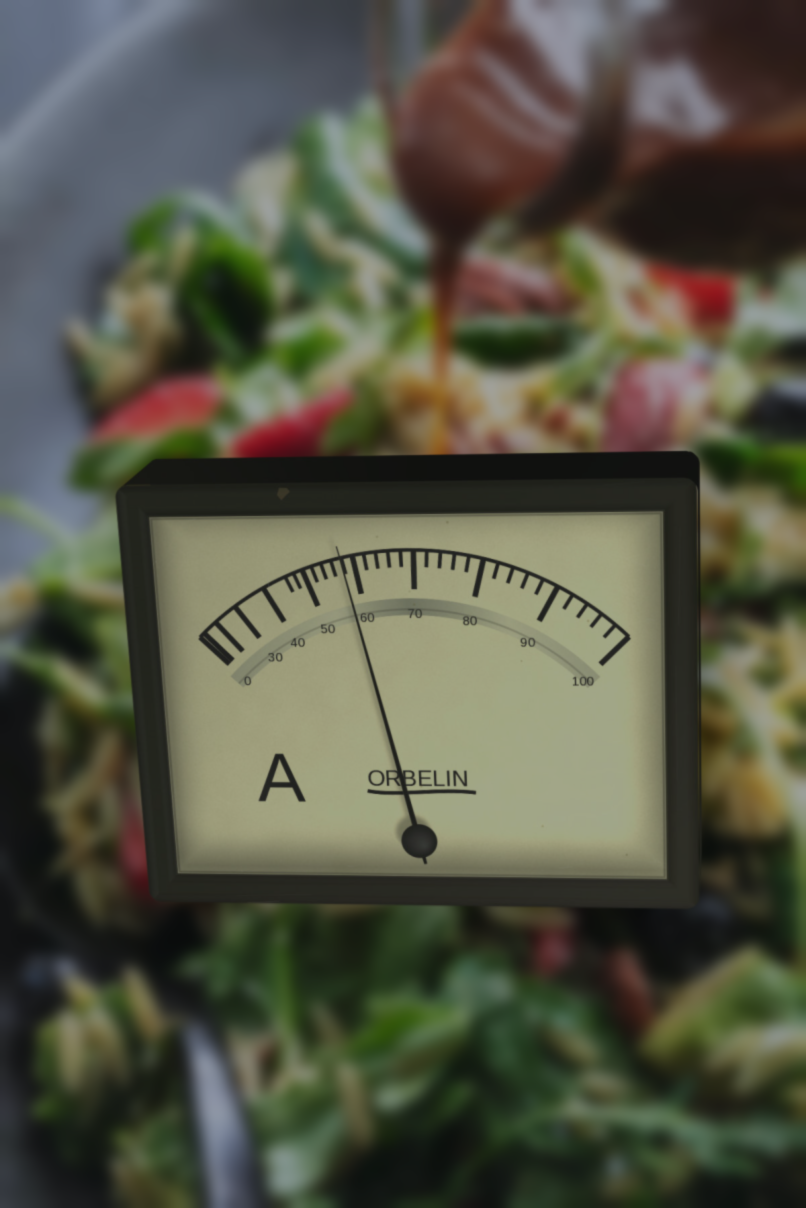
A 58
